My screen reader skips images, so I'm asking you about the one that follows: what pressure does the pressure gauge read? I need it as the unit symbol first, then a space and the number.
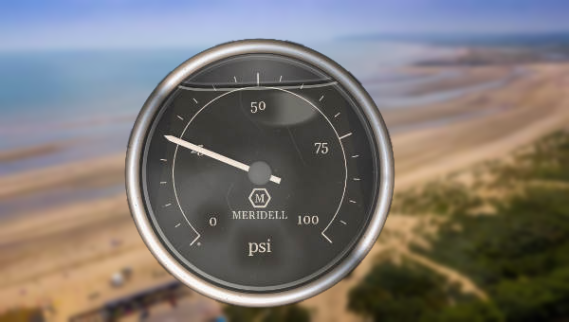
psi 25
